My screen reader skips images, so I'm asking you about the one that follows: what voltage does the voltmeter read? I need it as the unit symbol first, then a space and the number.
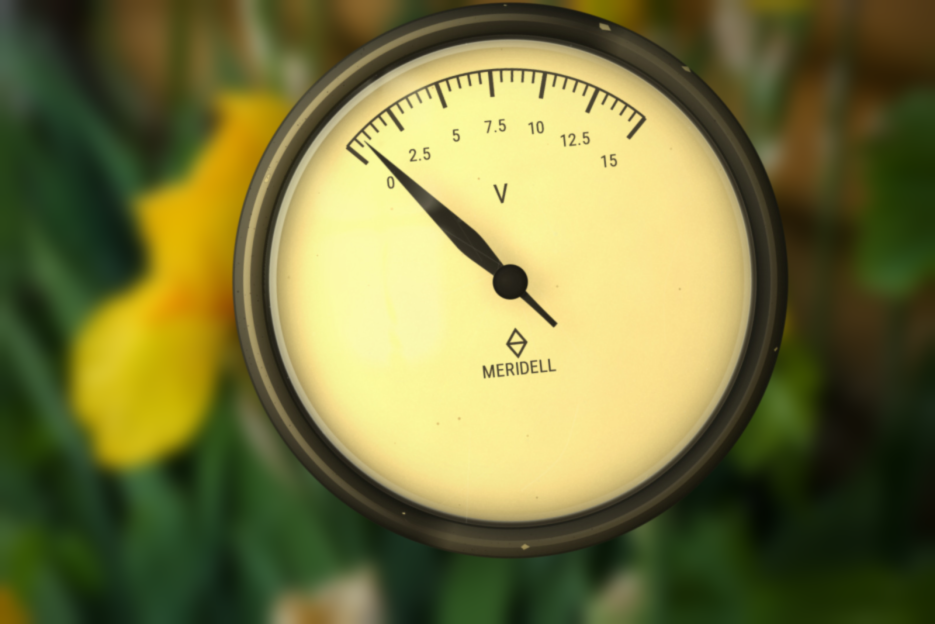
V 0.75
